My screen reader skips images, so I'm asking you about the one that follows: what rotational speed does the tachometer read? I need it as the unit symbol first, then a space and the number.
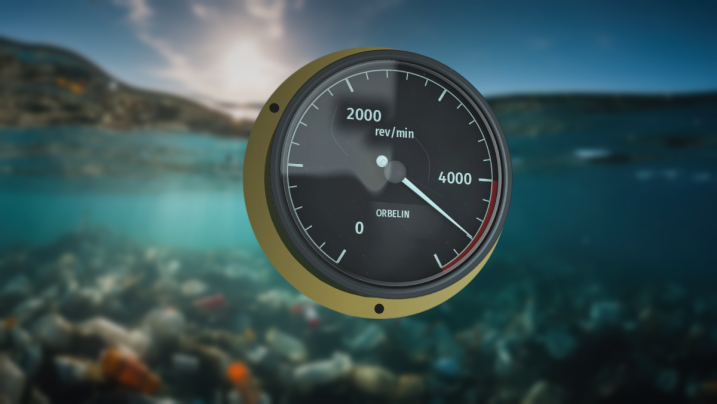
rpm 4600
